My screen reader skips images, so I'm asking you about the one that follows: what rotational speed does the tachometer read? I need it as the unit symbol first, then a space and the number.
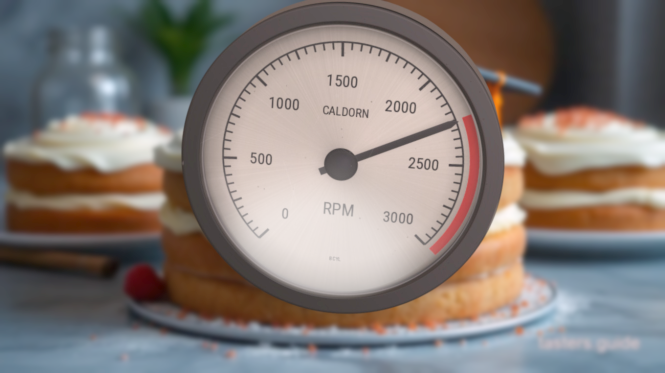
rpm 2250
